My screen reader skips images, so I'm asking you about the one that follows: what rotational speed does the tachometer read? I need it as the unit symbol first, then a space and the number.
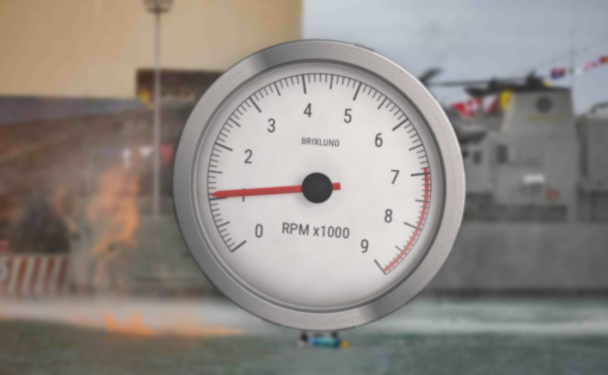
rpm 1100
